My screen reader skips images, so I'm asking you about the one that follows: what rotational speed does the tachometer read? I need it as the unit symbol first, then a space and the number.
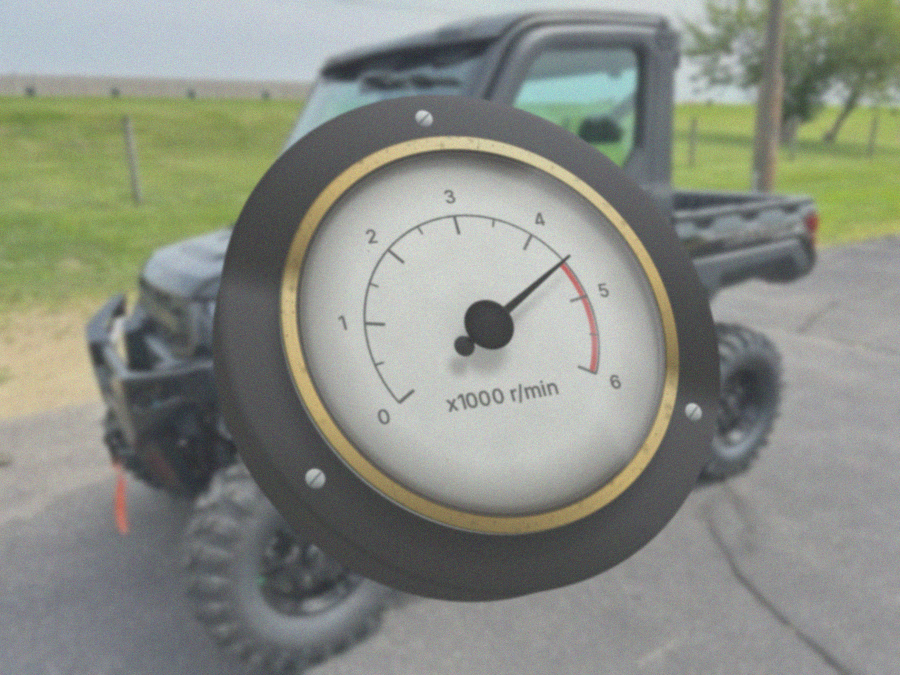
rpm 4500
